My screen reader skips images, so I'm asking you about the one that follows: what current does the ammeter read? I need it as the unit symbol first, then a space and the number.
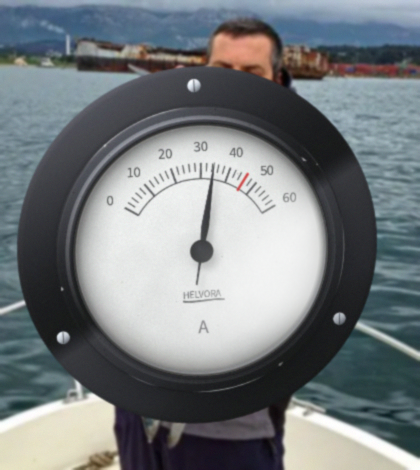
A 34
